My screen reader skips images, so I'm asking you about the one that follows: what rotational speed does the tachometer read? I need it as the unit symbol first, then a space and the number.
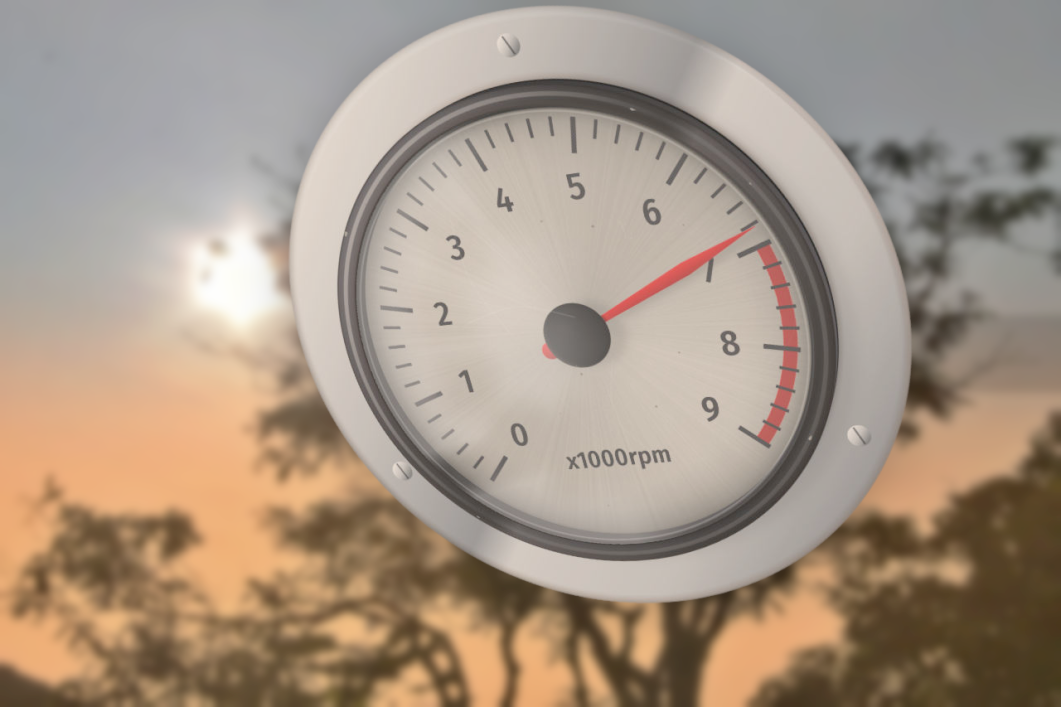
rpm 6800
